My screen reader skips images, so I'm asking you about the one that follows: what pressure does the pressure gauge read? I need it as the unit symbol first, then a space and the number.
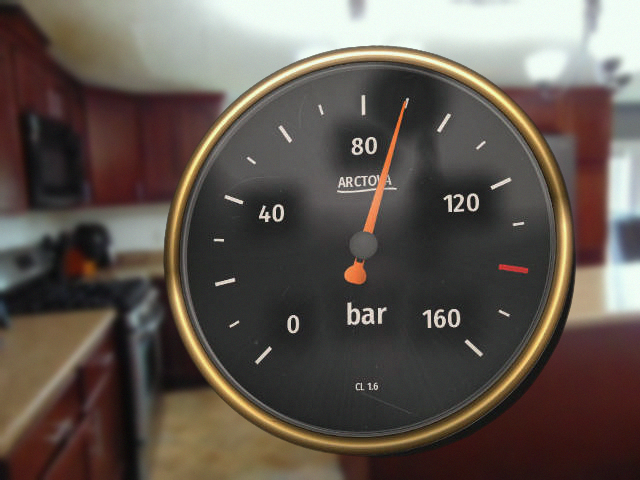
bar 90
